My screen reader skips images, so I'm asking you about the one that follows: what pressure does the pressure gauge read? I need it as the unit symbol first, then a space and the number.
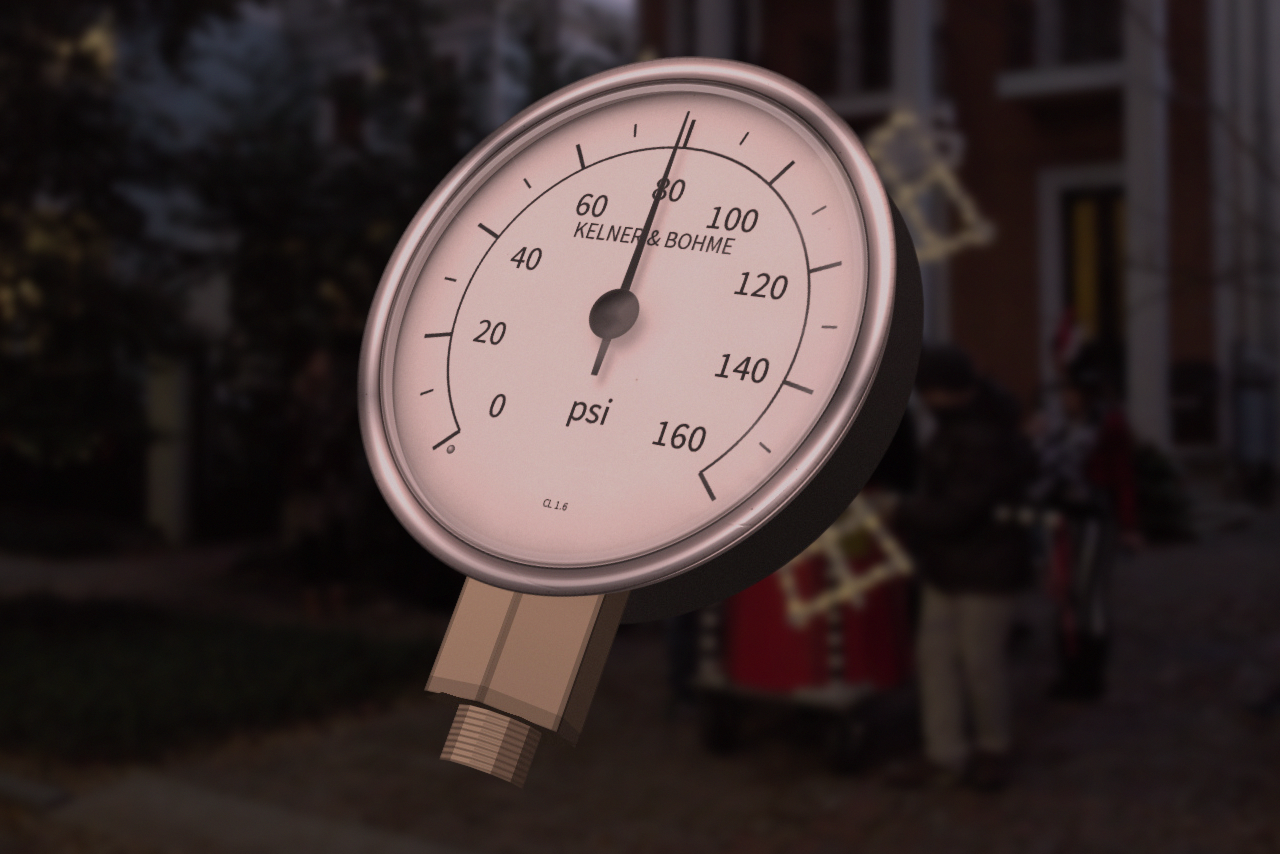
psi 80
